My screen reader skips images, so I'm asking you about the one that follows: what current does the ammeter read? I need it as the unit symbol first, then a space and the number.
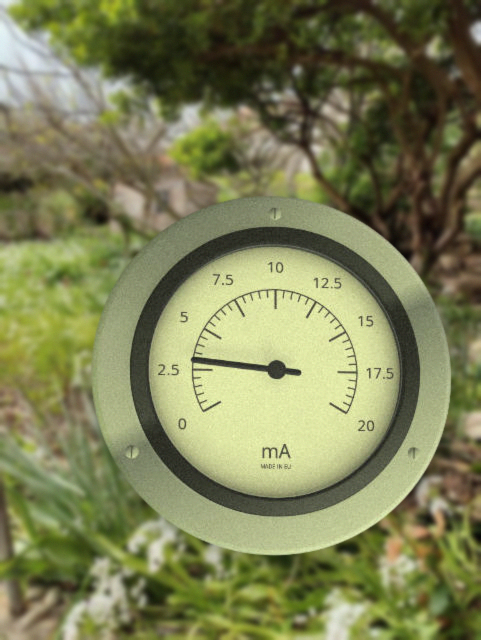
mA 3
